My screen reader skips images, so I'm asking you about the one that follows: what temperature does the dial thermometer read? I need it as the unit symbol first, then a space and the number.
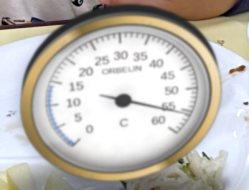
°C 55
